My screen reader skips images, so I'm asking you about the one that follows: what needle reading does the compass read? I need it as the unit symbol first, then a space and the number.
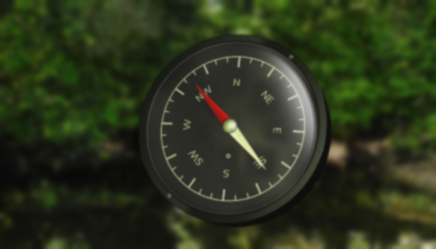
° 315
